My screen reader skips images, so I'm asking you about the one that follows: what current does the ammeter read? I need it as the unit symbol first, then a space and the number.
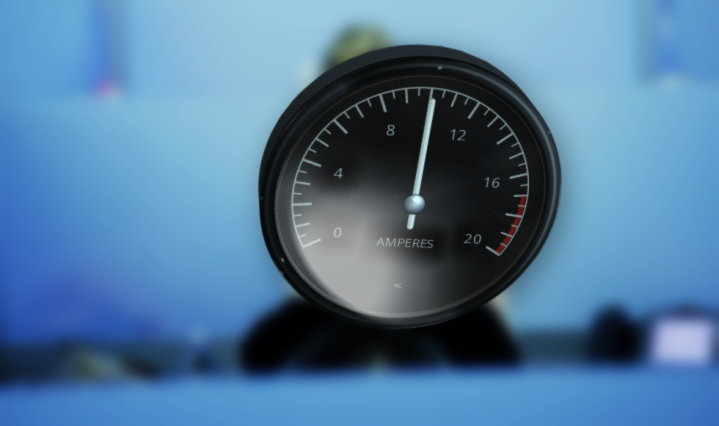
A 10
